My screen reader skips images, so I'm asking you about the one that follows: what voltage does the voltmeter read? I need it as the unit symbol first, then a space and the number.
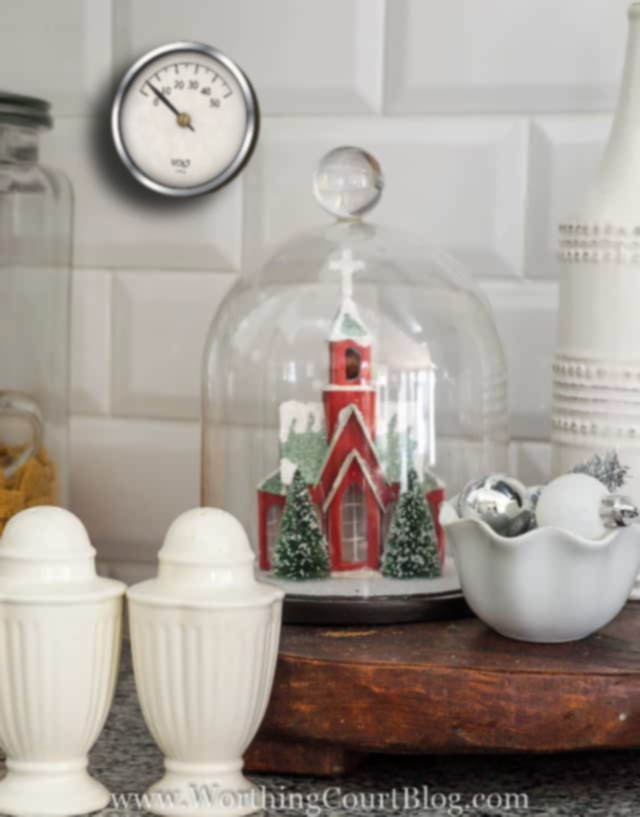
V 5
